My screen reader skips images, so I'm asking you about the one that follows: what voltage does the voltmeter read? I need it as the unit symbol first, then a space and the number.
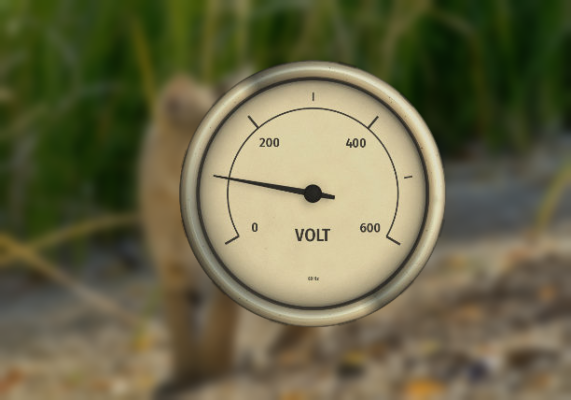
V 100
